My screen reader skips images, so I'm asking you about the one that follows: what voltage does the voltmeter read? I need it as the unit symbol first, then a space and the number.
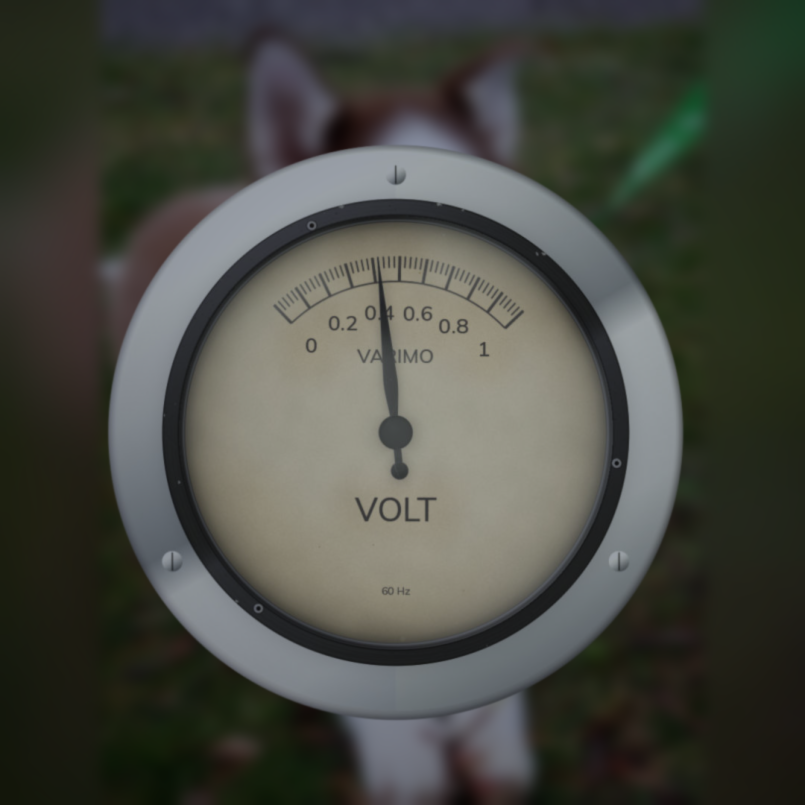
V 0.42
